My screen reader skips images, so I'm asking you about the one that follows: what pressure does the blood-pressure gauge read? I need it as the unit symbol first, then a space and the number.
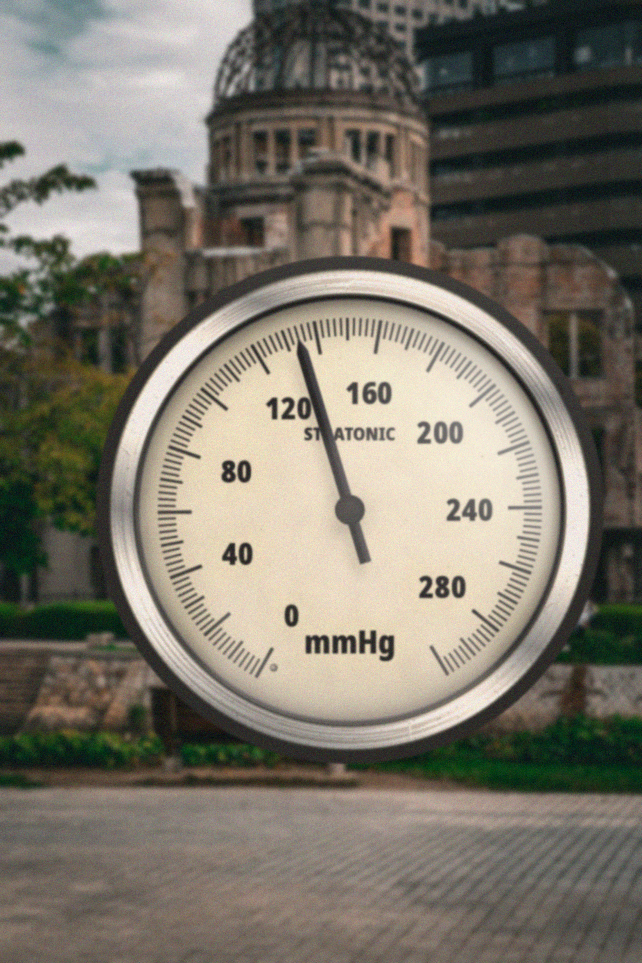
mmHg 134
